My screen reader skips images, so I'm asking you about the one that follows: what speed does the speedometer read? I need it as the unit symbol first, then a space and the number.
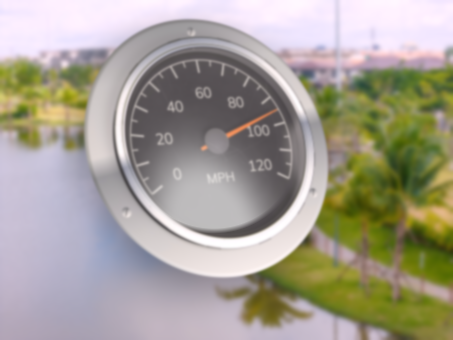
mph 95
